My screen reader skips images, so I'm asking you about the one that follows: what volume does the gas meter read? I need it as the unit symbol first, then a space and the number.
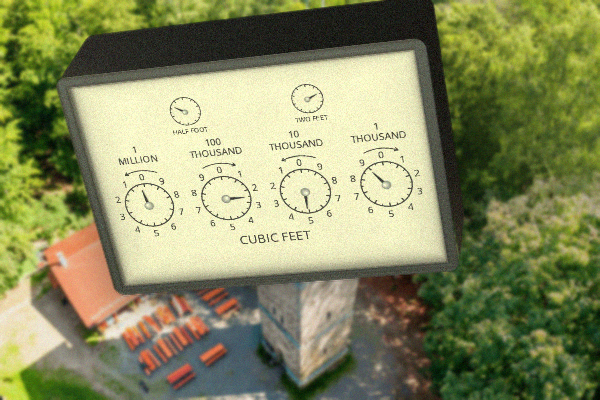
ft³ 24900
